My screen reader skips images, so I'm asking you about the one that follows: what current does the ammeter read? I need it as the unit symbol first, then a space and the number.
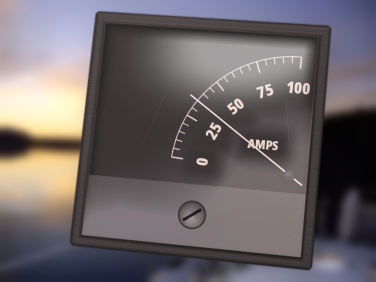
A 35
